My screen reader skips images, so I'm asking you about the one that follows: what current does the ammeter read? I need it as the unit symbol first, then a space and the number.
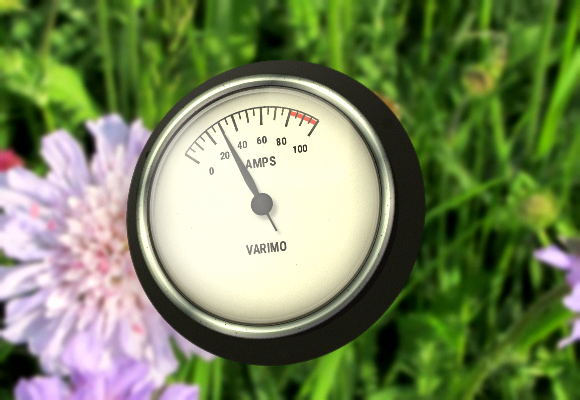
A 30
